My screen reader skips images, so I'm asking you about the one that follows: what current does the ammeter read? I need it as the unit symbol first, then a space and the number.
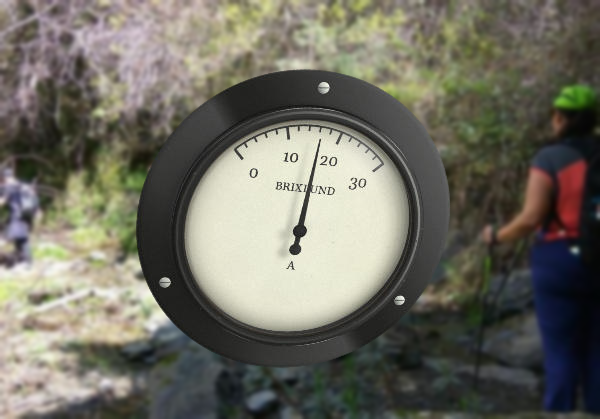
A 16
